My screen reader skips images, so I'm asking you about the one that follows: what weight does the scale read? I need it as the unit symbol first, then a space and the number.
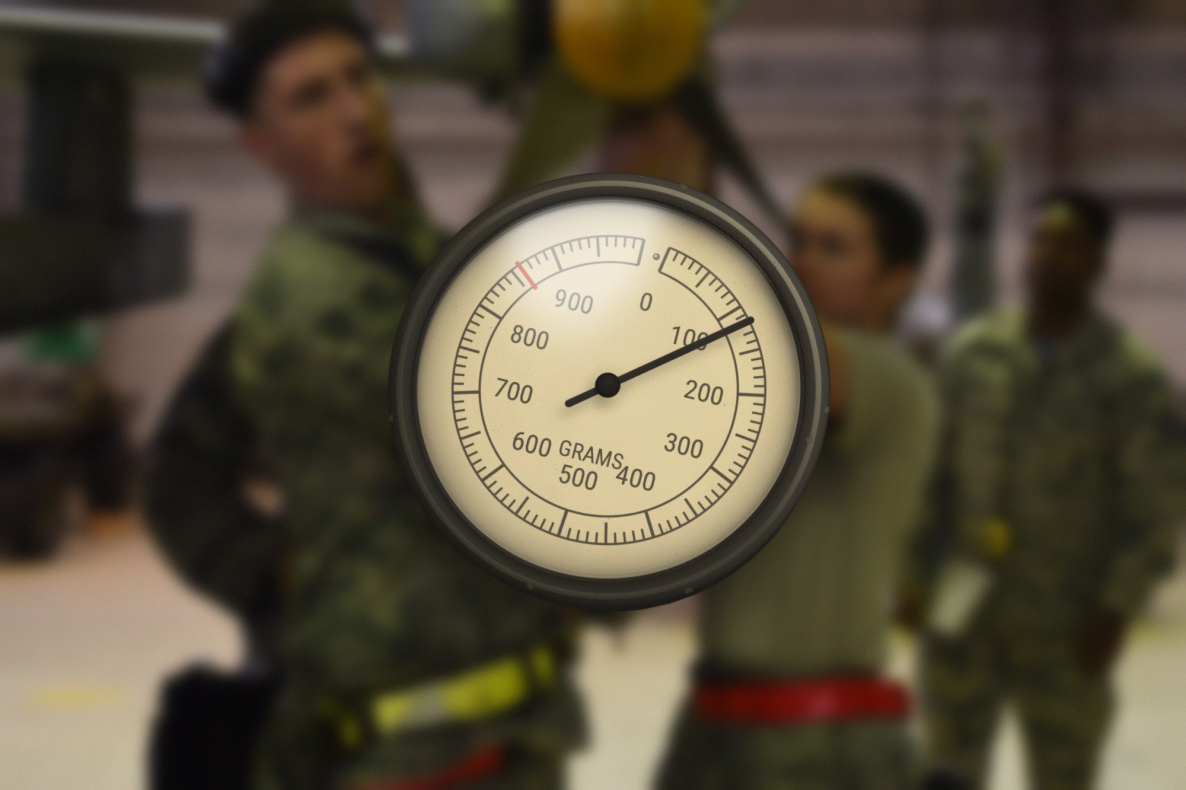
g 120
